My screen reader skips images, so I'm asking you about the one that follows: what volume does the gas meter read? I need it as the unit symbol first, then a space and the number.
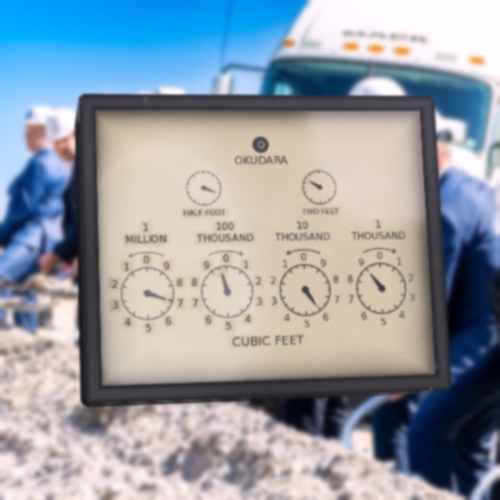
ft³ 695900
